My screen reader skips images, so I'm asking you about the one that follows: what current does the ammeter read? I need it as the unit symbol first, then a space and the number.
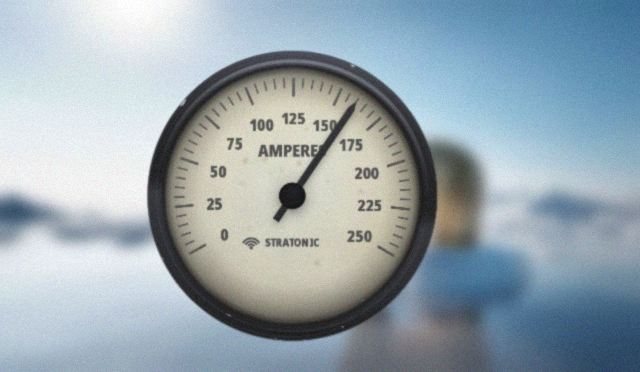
A 160
